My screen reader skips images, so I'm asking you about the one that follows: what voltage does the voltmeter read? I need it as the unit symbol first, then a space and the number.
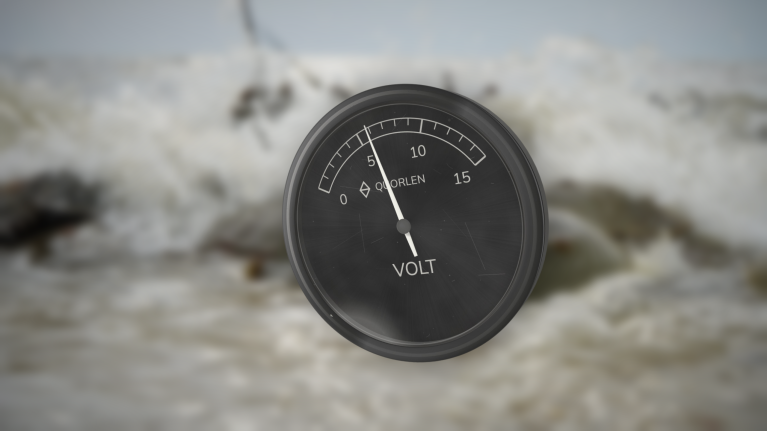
V 6
